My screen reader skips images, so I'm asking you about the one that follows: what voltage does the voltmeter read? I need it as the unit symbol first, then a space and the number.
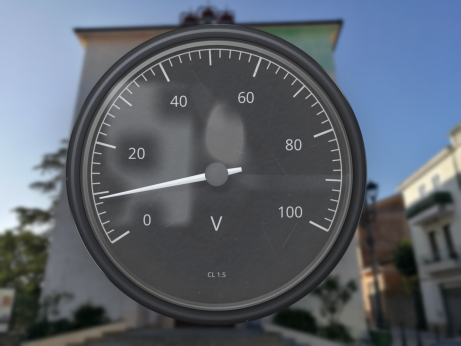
V 9
